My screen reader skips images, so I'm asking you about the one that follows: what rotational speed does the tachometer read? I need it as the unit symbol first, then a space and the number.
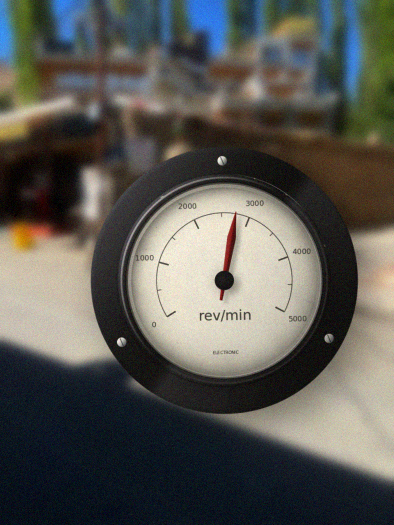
rpm 2750
